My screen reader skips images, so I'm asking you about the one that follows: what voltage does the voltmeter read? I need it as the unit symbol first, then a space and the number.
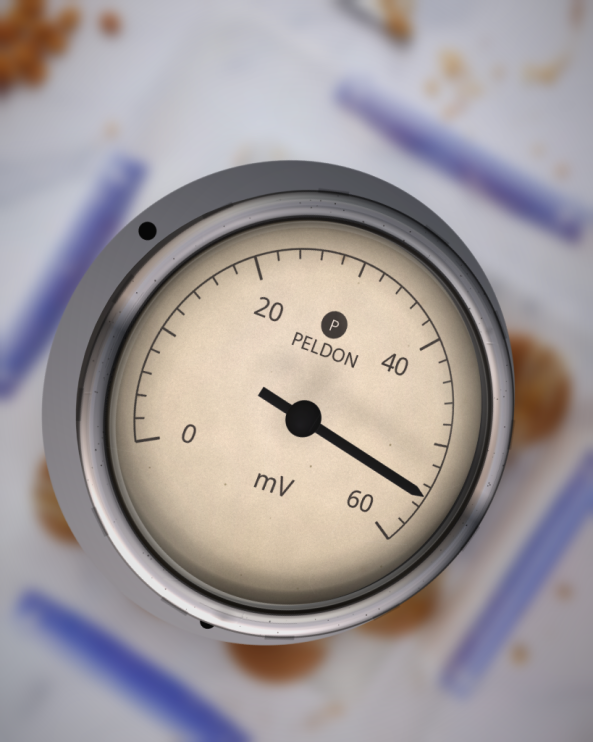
mV 55
